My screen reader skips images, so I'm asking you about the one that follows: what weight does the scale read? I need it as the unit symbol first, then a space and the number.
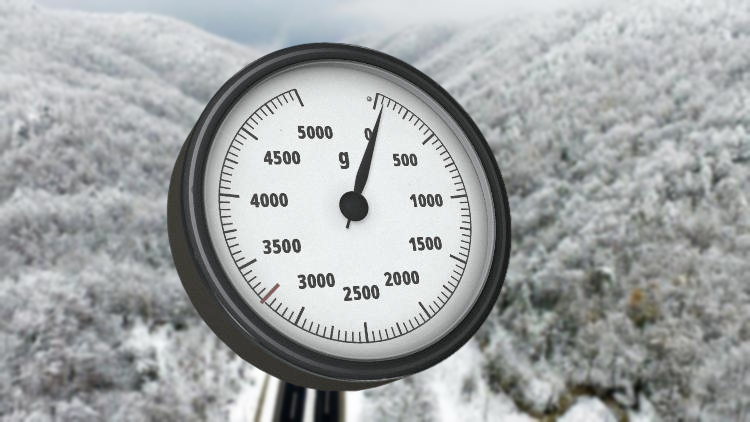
g 50
